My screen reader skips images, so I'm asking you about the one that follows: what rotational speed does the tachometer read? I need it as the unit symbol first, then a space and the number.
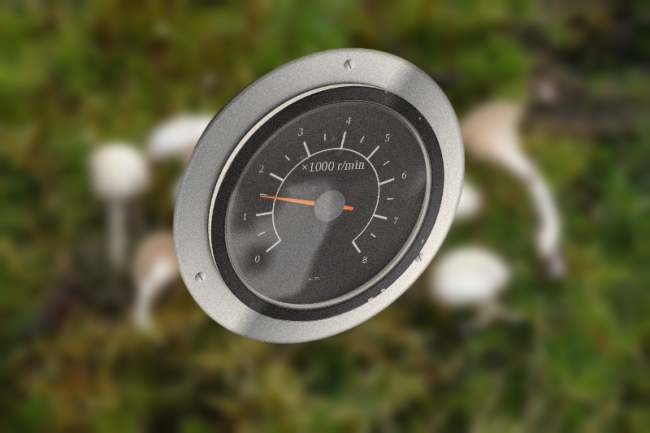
rpm 1500
